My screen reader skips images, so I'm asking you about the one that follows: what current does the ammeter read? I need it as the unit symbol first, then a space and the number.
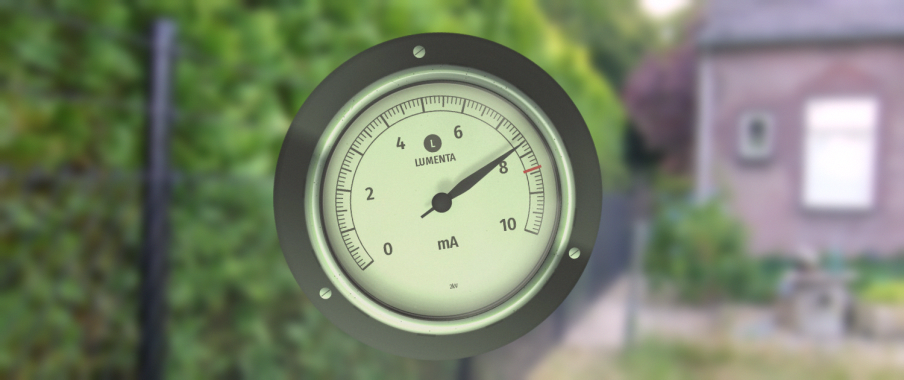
mA 7.7
